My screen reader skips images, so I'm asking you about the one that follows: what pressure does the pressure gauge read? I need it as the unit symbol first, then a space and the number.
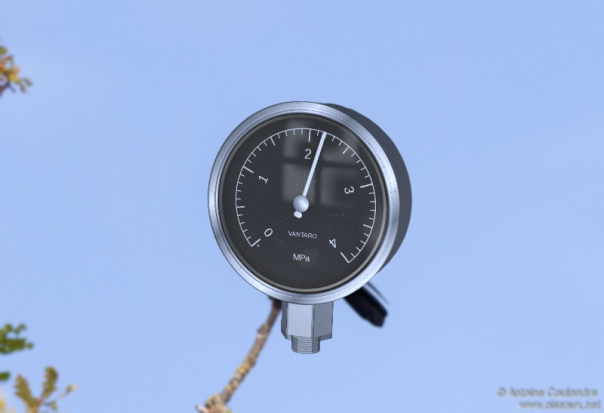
MPa 2.2
